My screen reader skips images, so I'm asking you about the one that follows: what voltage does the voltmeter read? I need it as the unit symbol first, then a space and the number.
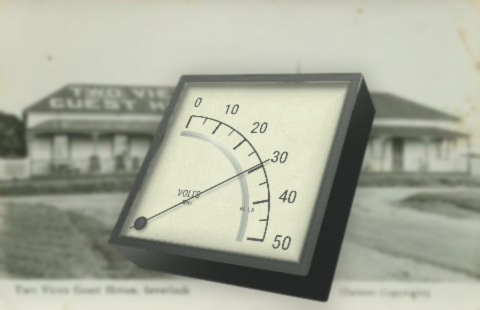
V 30
